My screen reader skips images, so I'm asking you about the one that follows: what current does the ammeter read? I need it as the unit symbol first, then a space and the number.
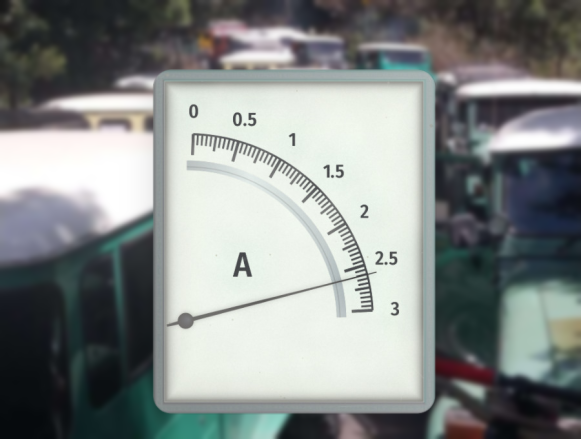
A 2.6
